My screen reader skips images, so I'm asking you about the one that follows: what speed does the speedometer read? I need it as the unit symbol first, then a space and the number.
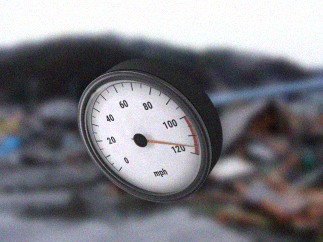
mph 115
